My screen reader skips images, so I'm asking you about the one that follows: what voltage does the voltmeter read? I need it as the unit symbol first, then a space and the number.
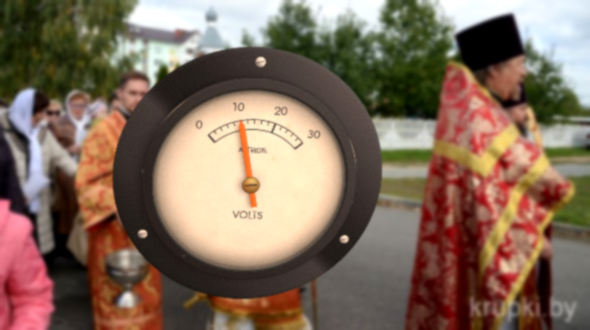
V 10
